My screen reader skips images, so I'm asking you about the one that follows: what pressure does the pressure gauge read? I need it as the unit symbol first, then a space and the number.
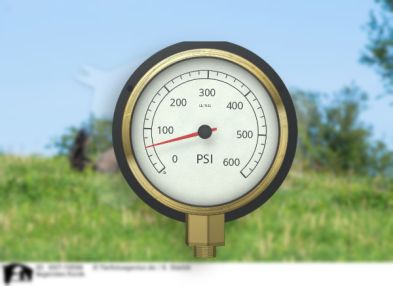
psi 60
